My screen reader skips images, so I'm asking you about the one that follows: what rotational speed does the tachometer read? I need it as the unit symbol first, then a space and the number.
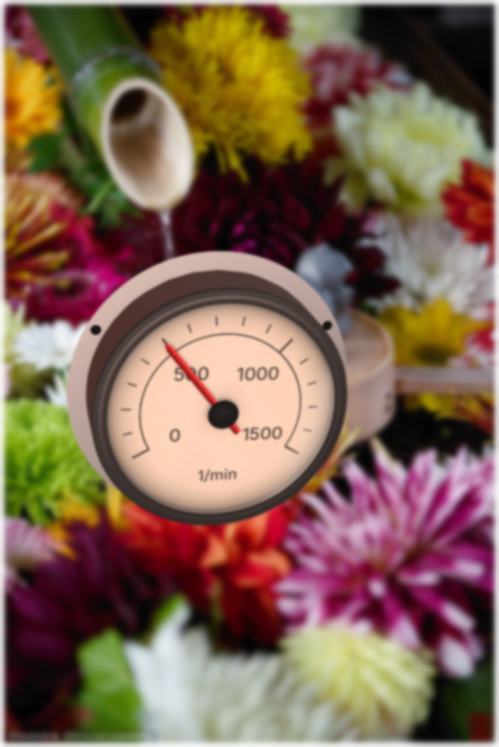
rpm 500
